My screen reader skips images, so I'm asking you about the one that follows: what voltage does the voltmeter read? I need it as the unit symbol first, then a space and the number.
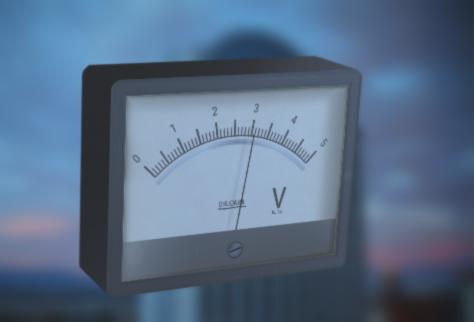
V 3
